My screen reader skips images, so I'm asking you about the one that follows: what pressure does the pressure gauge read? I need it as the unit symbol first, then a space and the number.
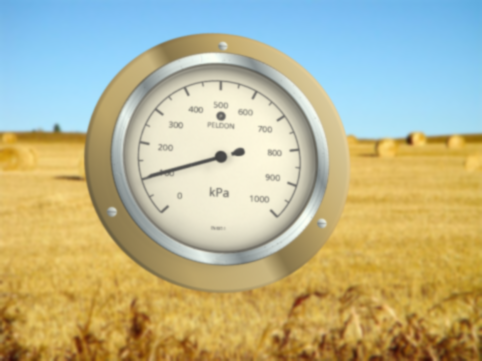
kPa 100
